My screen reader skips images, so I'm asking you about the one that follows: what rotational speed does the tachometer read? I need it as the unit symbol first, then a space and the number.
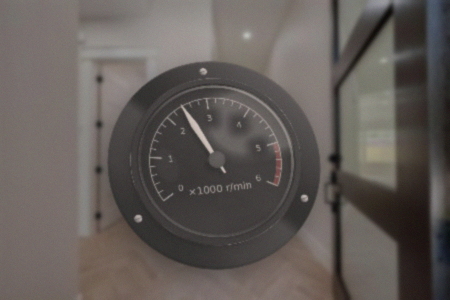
rpm 2400
